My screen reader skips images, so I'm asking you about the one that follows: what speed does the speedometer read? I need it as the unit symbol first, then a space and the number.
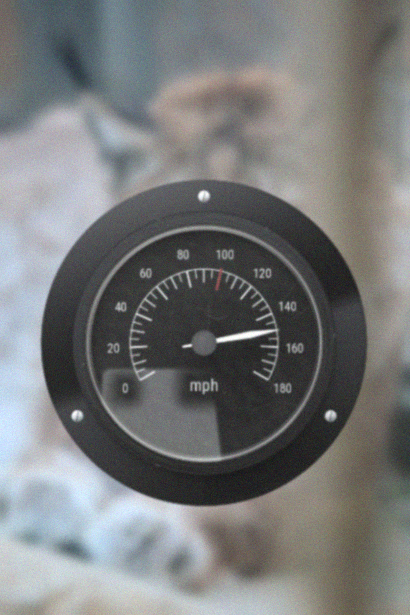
mph 150
